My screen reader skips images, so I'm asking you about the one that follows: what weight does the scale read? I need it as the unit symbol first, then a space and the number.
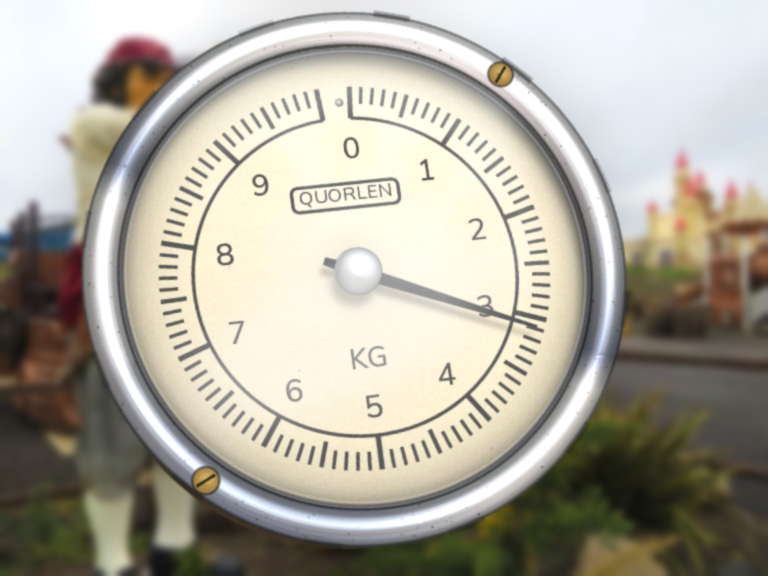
kg 3.1
